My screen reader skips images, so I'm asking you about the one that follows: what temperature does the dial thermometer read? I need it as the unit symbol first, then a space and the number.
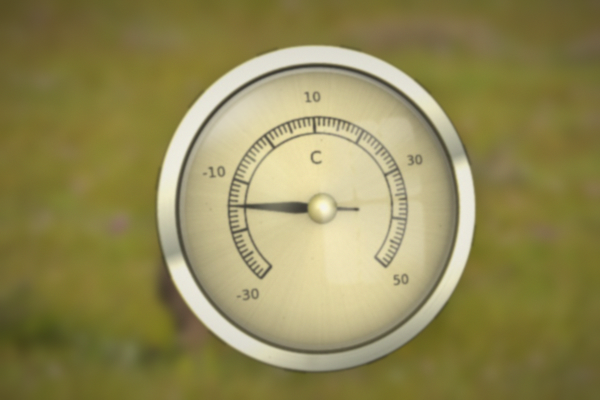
°C -15
